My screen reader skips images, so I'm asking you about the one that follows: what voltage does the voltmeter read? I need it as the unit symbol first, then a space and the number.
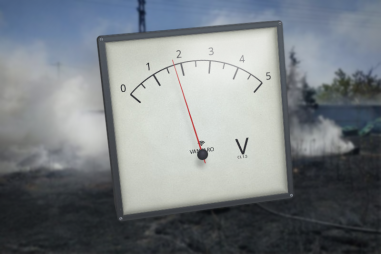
V 1.75
